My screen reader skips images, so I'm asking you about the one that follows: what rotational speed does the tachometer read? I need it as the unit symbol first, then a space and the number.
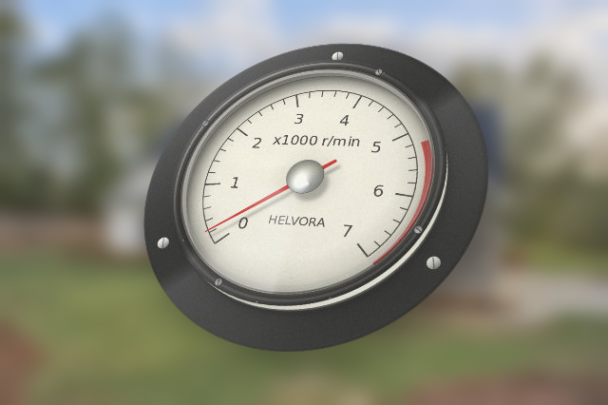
rpm 200
